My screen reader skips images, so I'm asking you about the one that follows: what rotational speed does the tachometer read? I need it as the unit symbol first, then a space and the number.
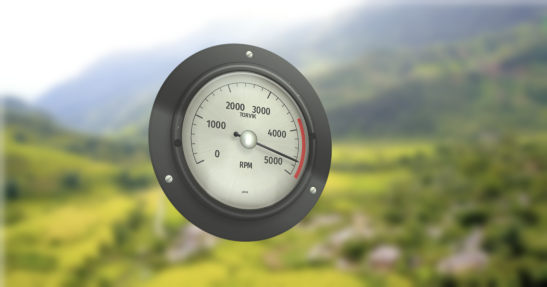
rpm 4700
